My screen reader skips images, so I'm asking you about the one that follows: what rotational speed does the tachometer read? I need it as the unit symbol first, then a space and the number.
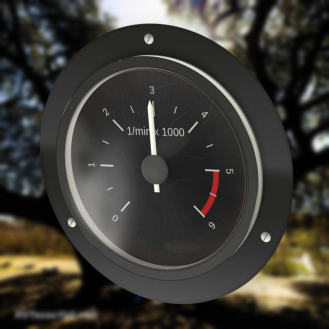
rpm 3000
